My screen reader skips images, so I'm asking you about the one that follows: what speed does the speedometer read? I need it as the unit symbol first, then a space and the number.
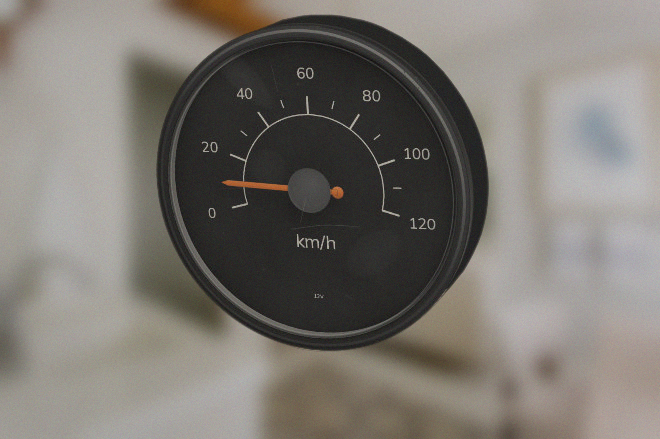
km/h 10
